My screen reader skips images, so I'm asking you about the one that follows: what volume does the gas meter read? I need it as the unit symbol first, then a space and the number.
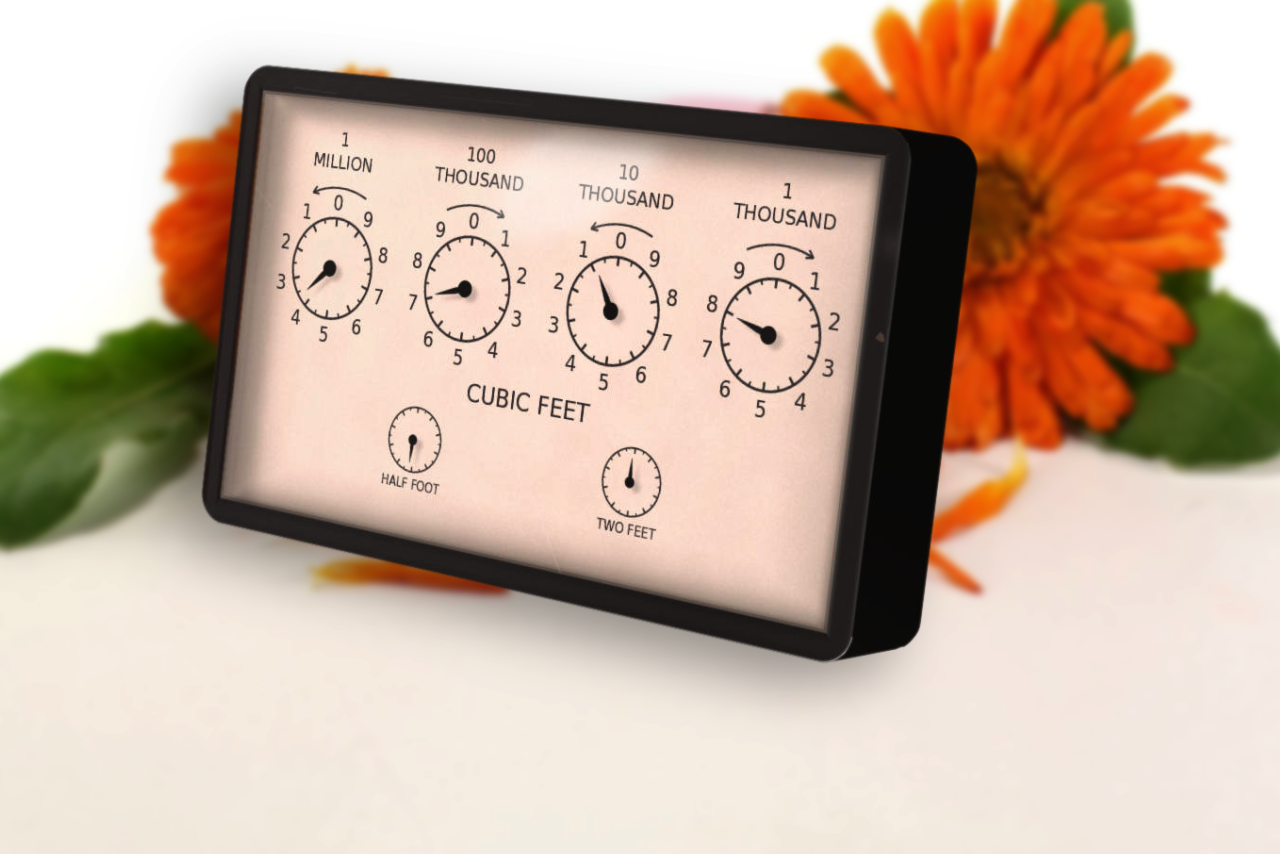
ft³ 370800
